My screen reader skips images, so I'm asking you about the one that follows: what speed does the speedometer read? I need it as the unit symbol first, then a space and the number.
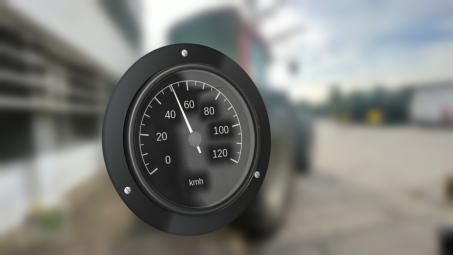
km/h 50
